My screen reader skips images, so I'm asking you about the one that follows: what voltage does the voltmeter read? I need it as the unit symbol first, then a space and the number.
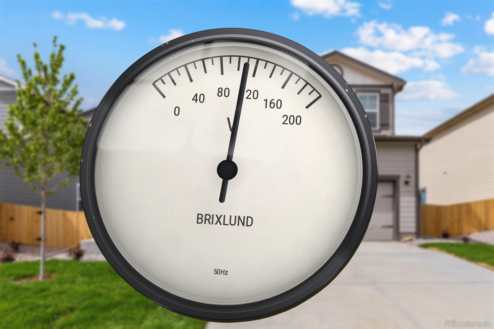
V 110
